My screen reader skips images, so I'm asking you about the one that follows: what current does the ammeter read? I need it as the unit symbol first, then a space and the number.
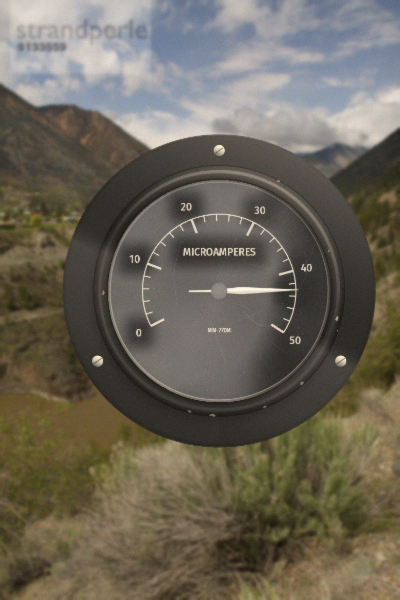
µA 43
